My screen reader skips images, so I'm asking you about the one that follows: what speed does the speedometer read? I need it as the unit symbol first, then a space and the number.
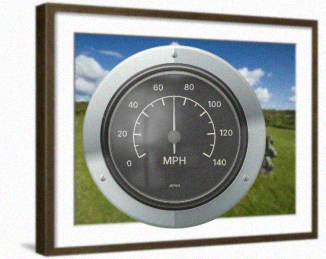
mph 70
